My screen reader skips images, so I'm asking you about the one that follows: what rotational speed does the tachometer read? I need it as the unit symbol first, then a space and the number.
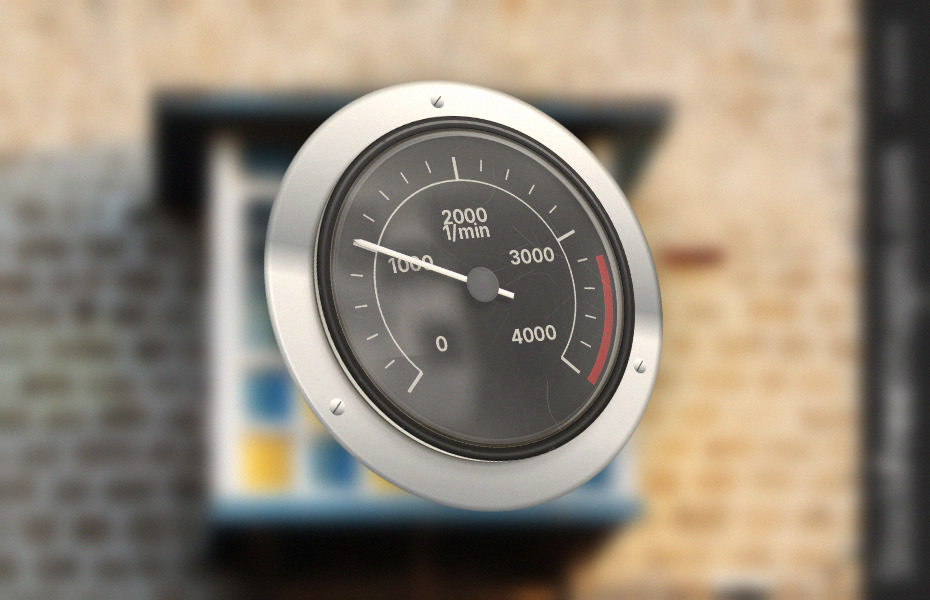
rpm 1000
